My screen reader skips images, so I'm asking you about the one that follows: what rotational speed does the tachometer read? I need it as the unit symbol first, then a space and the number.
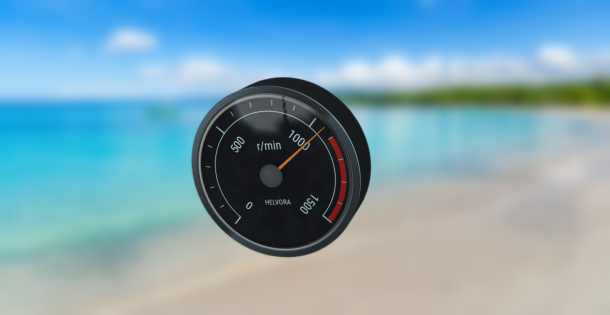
rpm 1050
